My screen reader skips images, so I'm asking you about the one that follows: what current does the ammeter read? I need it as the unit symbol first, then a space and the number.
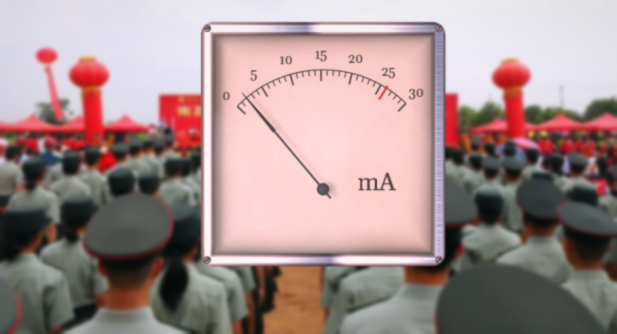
mA 2
